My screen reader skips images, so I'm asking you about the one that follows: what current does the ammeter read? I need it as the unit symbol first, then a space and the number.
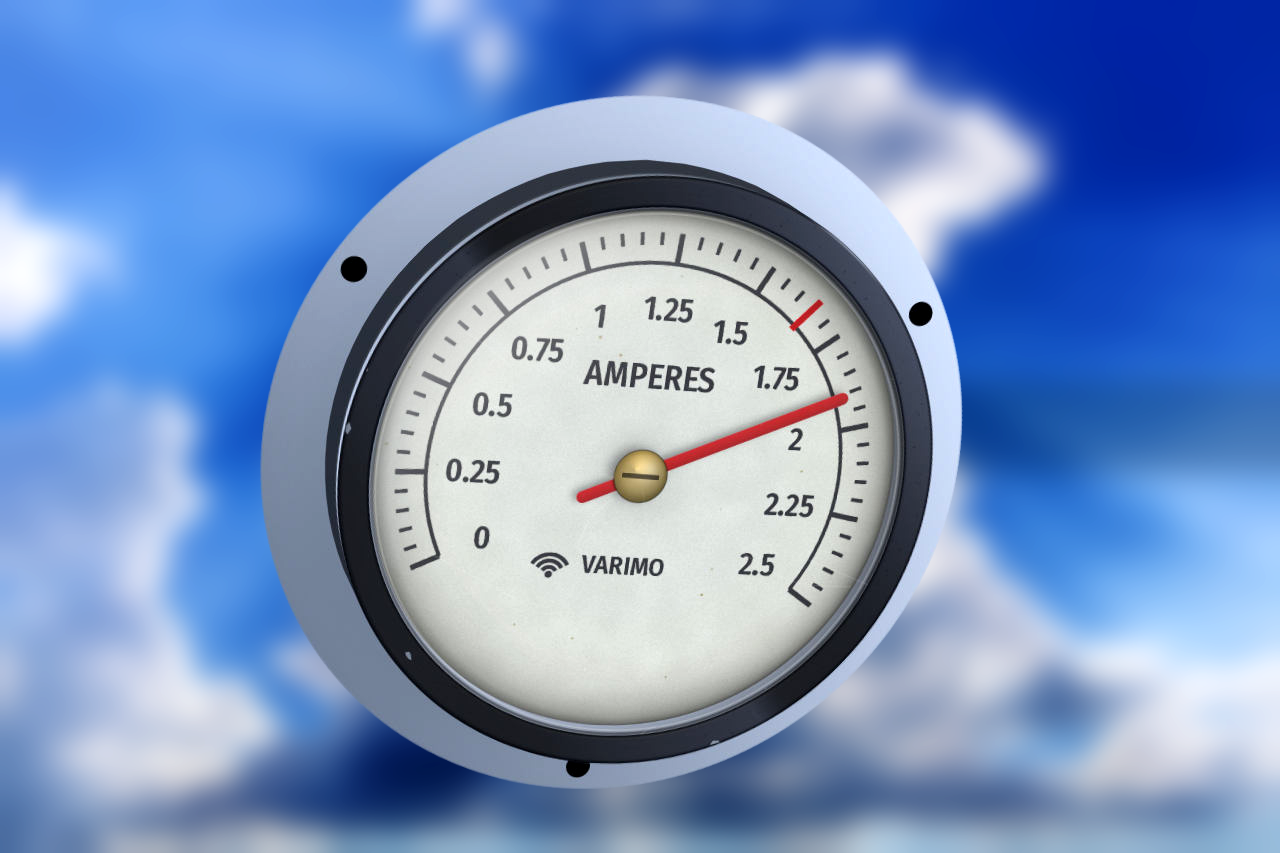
A 1.9
